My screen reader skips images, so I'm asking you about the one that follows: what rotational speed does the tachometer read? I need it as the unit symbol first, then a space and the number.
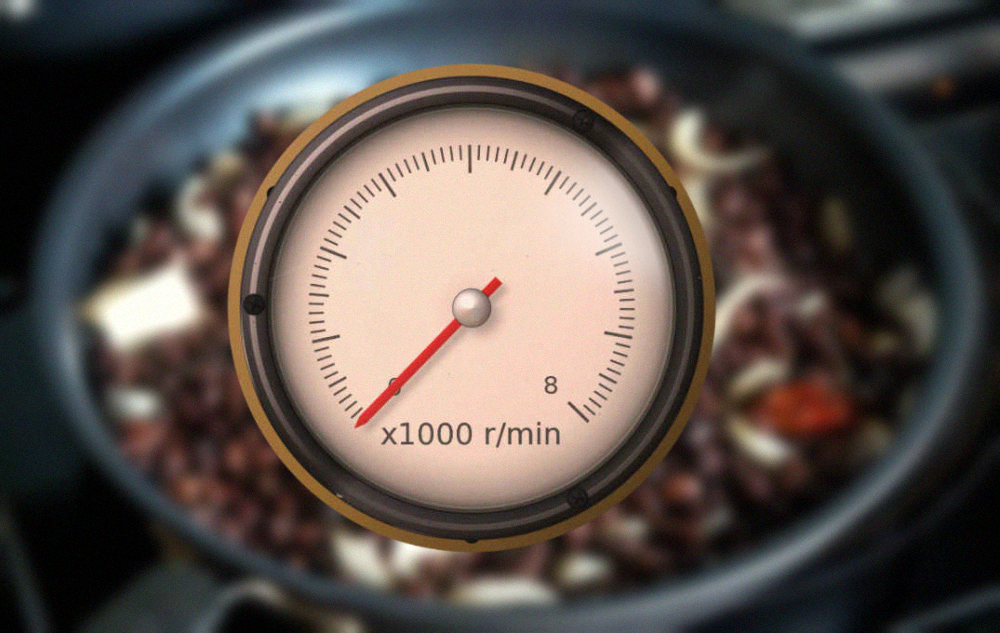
rpm 0
